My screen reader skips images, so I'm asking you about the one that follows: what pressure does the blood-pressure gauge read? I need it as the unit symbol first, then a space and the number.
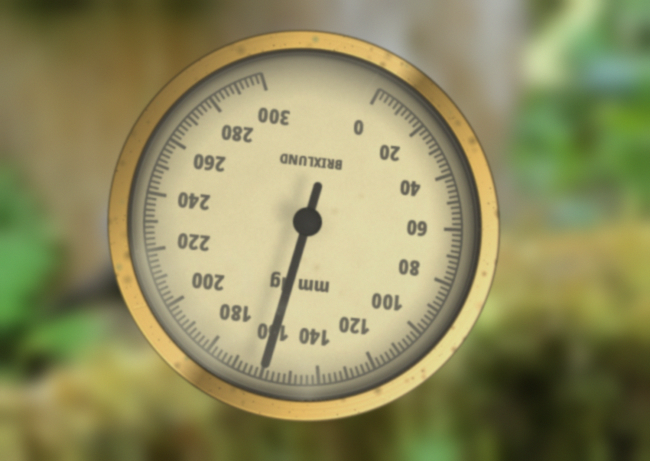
mmHg 160
